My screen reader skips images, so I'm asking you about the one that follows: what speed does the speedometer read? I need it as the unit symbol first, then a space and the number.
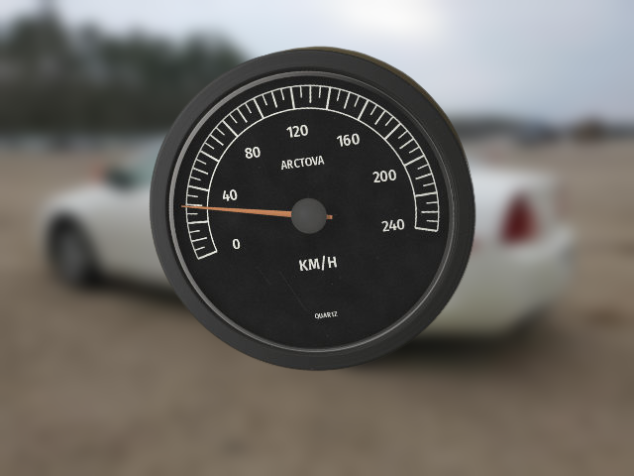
km/h 30
